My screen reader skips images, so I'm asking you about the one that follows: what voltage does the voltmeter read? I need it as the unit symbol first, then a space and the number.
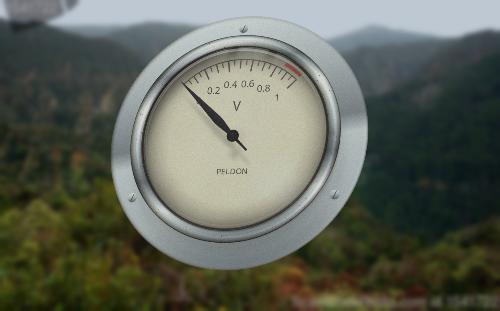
V 0
